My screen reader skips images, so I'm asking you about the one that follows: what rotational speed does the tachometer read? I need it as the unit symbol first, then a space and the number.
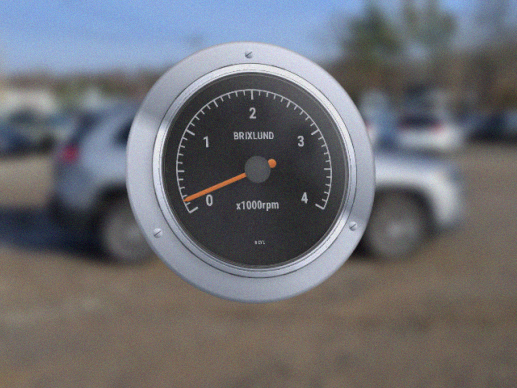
rpm 150
